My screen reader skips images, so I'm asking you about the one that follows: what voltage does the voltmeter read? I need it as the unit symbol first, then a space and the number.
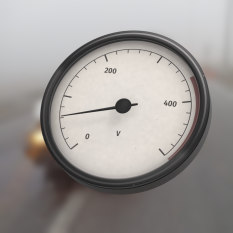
V 60
